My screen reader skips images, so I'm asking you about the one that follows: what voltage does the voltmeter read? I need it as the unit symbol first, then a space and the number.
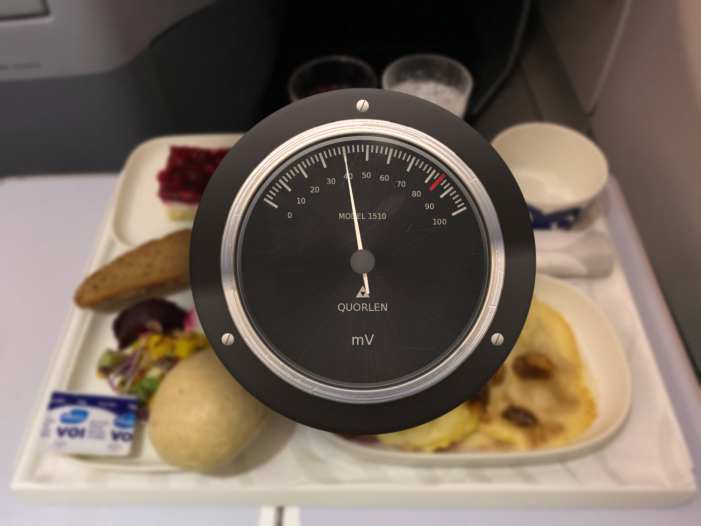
mV 40
